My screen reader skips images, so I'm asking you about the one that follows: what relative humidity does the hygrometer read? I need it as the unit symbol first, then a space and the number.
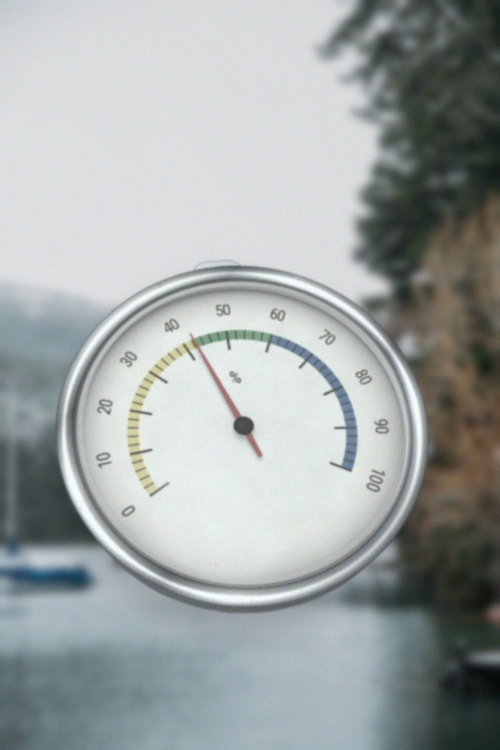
% 42
